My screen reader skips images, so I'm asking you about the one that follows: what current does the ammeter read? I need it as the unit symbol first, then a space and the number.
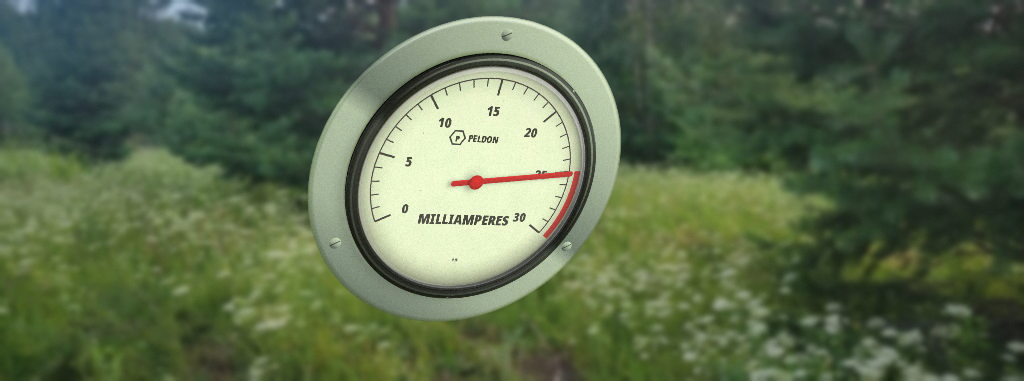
mA 25
